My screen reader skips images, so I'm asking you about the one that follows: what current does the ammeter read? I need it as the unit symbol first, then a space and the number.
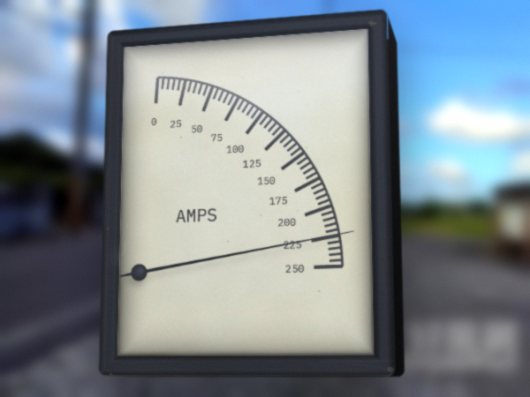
A 225
